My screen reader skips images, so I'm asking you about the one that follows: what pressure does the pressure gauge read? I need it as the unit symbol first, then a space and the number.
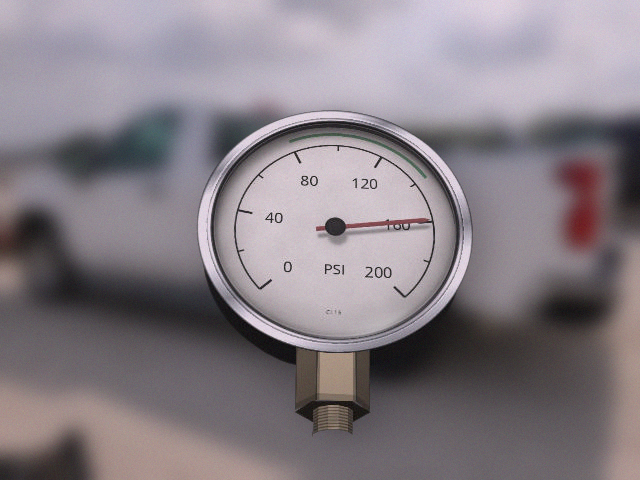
psi 160
